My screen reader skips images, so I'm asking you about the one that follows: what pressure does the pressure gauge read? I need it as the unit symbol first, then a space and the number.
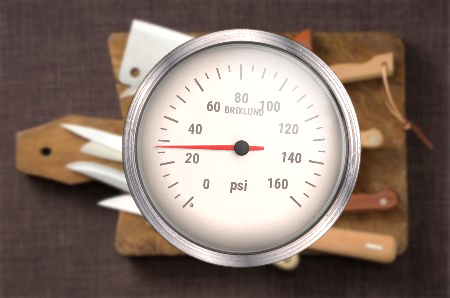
psi 27.5
